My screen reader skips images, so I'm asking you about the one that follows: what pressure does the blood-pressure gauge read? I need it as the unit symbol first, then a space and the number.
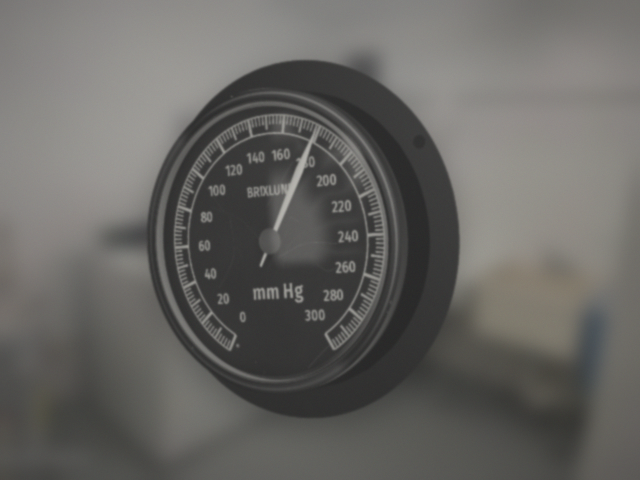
mmHg 180
